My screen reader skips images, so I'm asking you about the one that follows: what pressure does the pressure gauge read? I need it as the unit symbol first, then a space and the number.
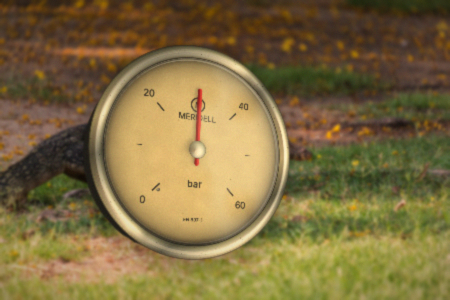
bar 30
